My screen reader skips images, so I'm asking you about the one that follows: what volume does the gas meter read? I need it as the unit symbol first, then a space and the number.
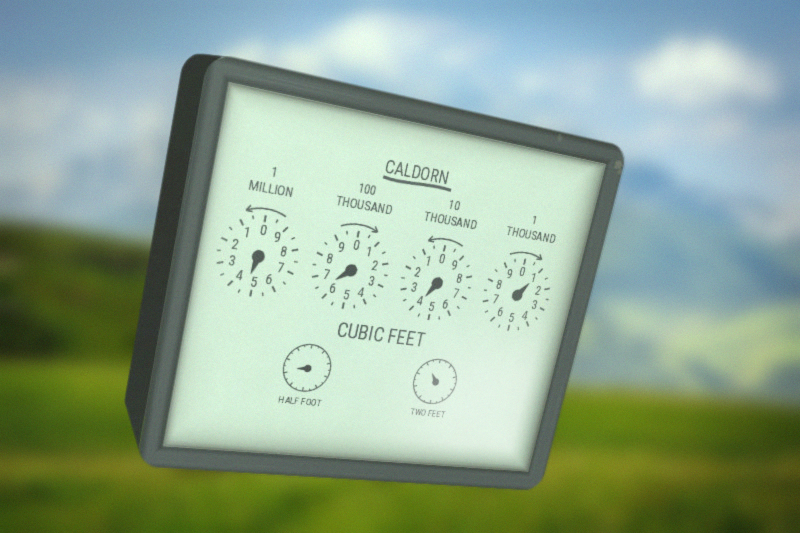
ft³ 464100
